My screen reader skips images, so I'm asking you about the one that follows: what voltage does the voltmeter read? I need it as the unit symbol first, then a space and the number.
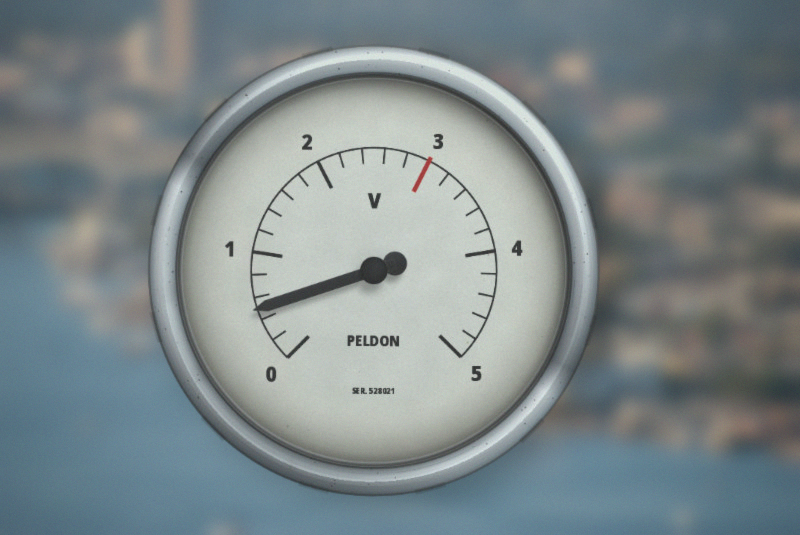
V 0.5
